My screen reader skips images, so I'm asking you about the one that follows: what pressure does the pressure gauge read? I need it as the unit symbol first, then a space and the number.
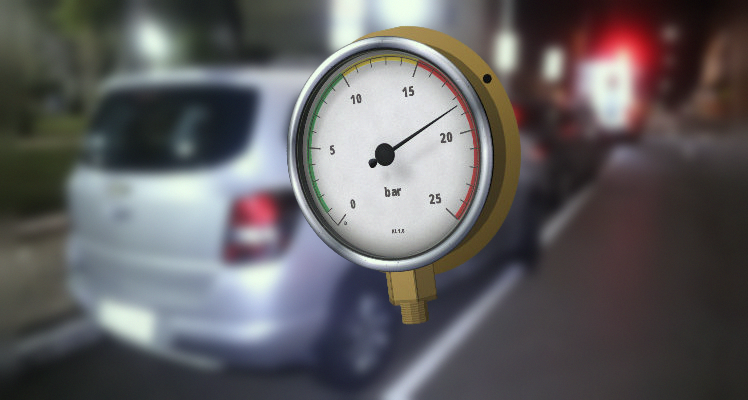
bar 18.5
